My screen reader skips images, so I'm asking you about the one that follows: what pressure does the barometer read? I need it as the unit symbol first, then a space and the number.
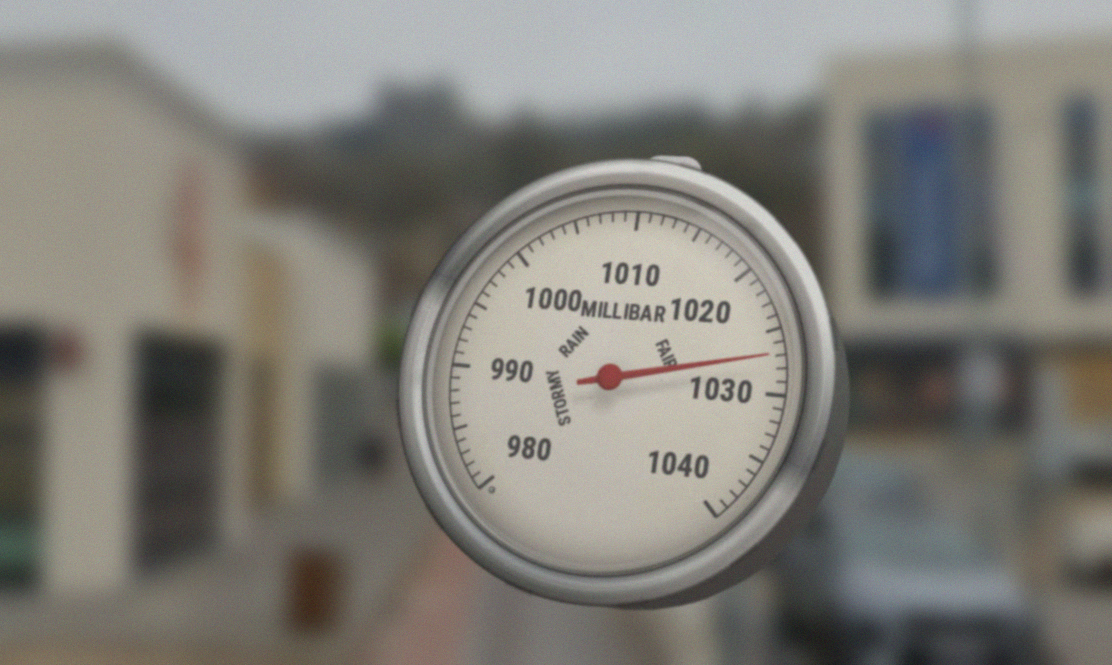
mbar 1027
